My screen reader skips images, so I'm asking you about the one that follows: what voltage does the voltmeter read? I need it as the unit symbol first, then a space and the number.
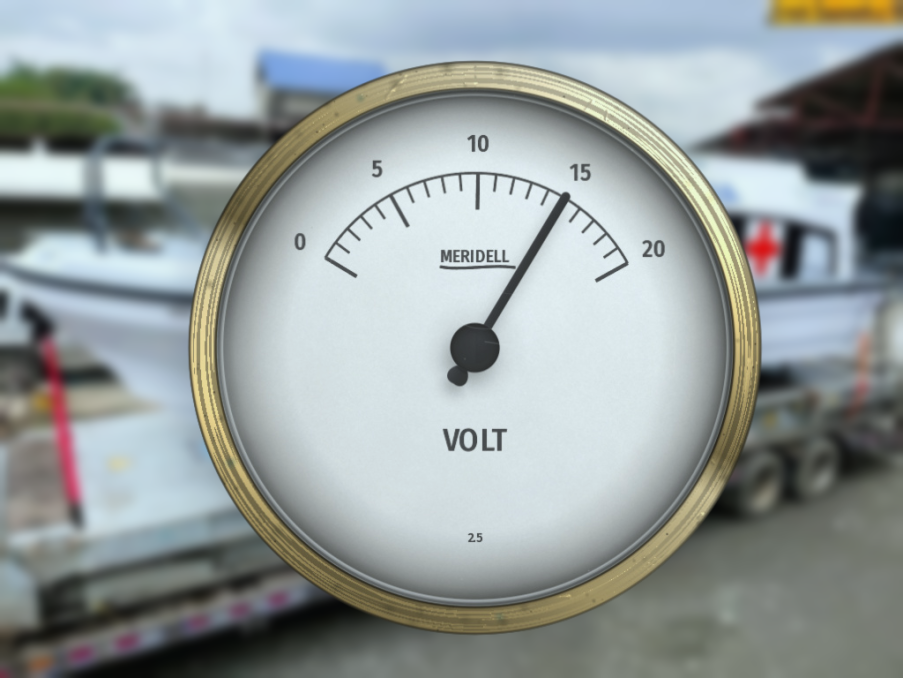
V 15
